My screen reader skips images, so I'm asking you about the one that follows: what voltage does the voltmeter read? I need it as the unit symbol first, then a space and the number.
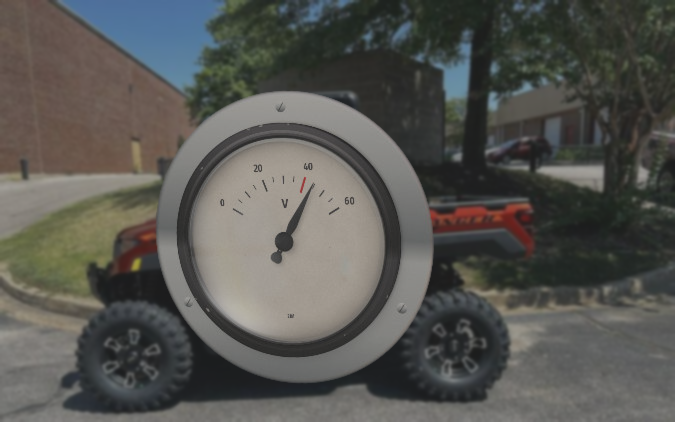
V 45
